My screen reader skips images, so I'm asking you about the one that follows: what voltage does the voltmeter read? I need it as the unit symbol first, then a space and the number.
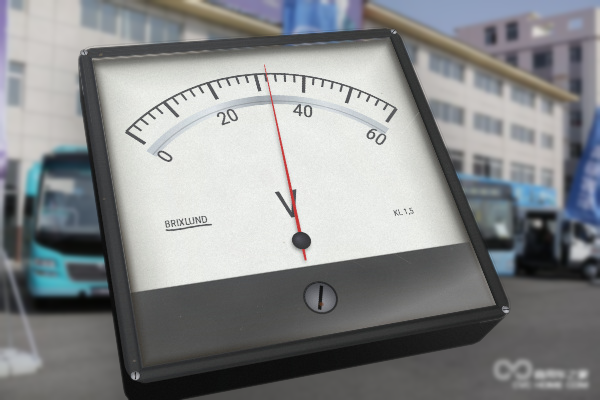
V 32
